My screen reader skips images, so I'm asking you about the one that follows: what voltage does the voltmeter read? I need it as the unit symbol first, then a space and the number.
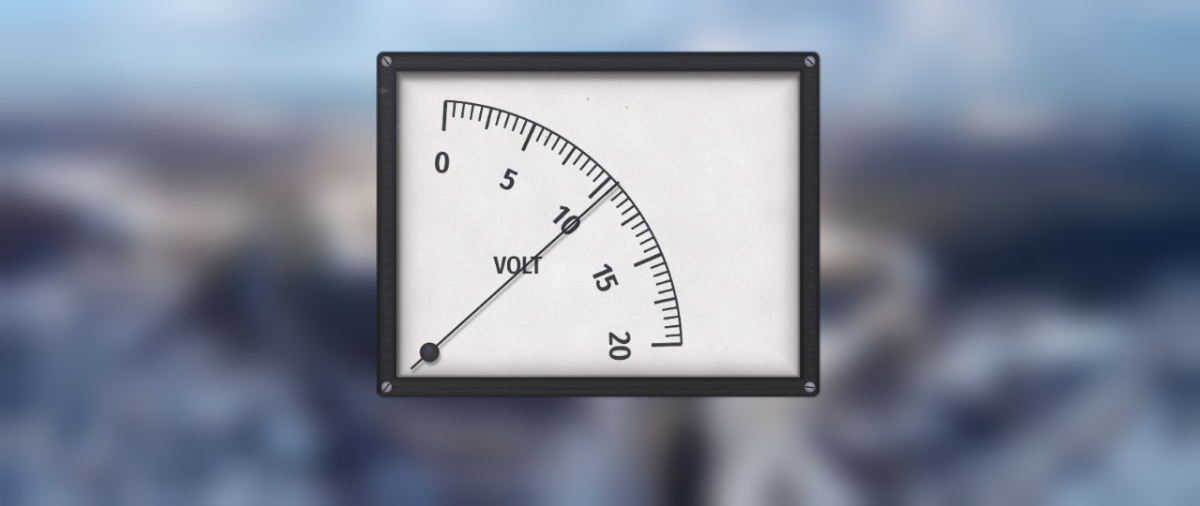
V 10.5
